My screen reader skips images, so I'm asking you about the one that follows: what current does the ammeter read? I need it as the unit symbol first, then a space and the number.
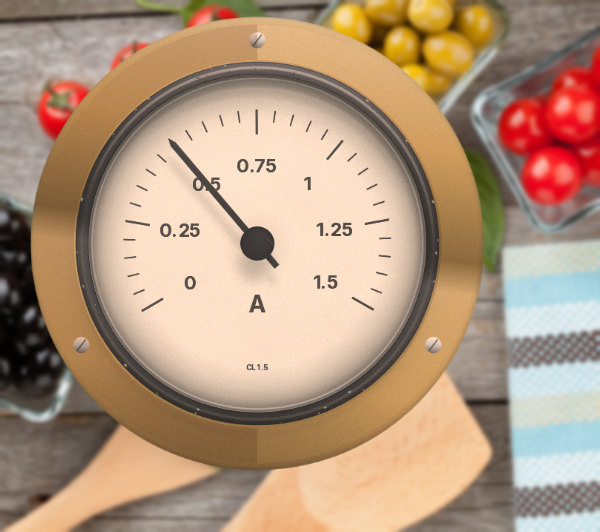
A 0.5
